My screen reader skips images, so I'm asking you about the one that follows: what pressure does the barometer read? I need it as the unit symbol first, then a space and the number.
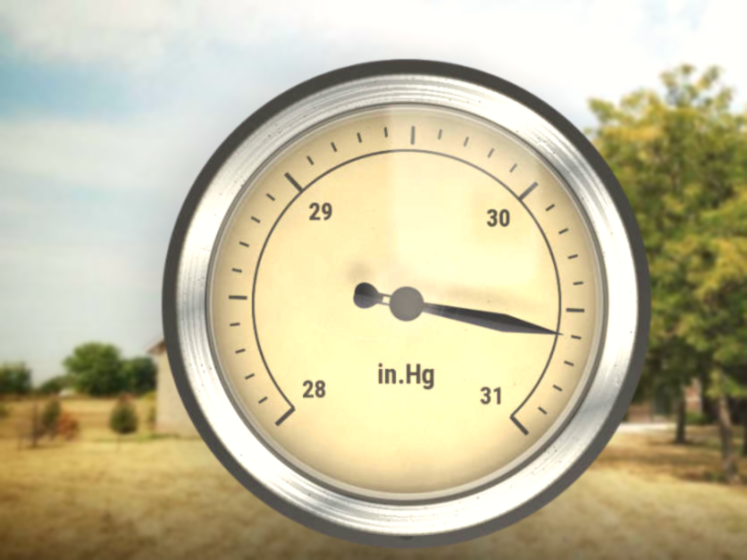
inHg 30.6
